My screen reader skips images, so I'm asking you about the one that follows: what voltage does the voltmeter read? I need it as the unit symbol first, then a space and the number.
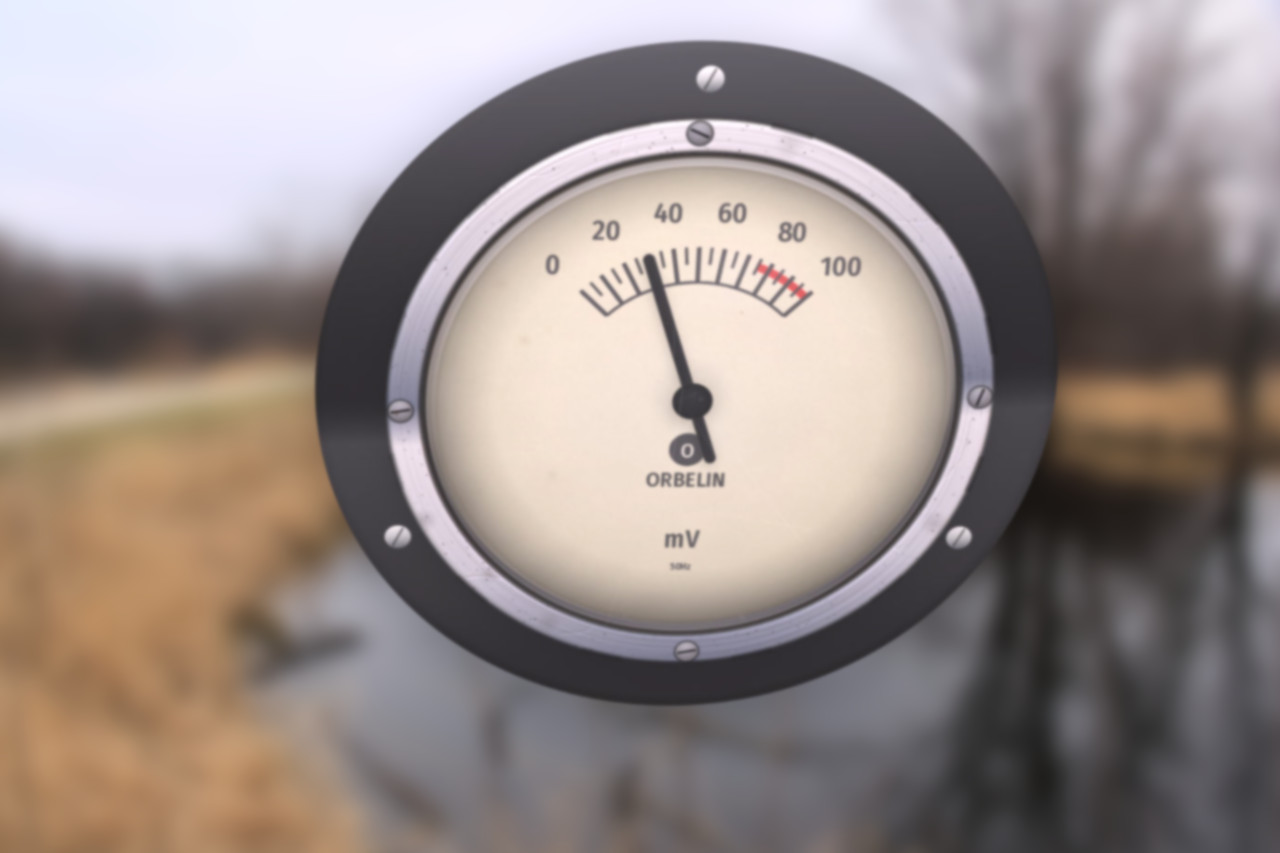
mV 30
